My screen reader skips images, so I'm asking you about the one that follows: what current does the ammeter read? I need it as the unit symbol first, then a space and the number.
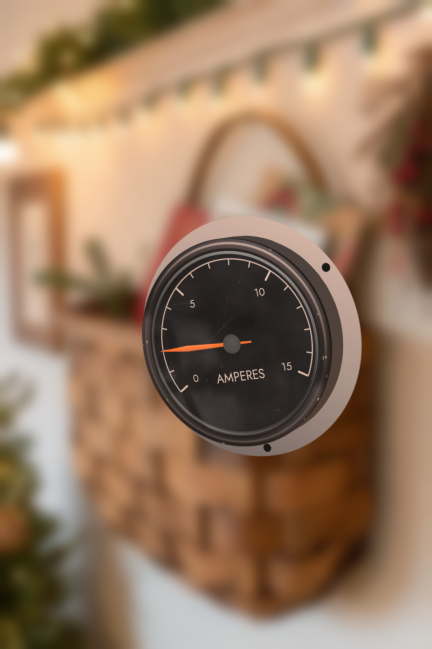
A 2
